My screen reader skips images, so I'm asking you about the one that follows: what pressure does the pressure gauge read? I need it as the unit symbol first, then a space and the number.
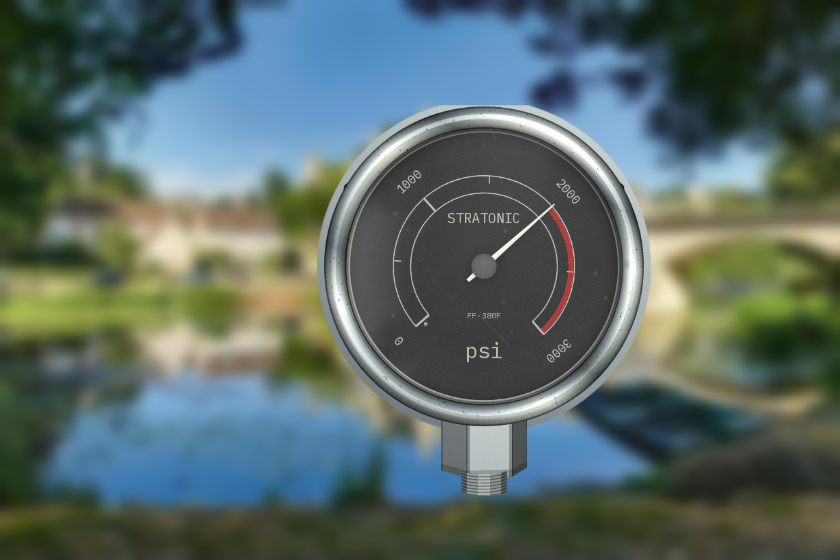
psi 2000
